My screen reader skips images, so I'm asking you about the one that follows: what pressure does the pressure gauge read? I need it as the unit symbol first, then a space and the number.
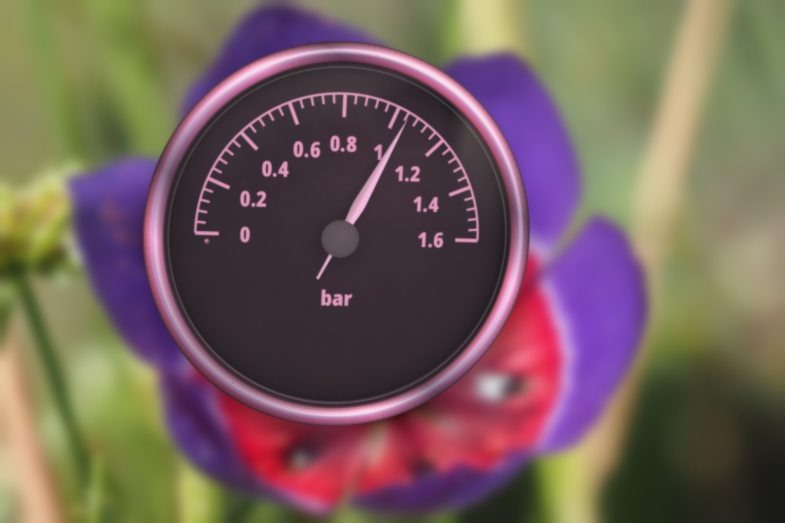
bar 1.04
